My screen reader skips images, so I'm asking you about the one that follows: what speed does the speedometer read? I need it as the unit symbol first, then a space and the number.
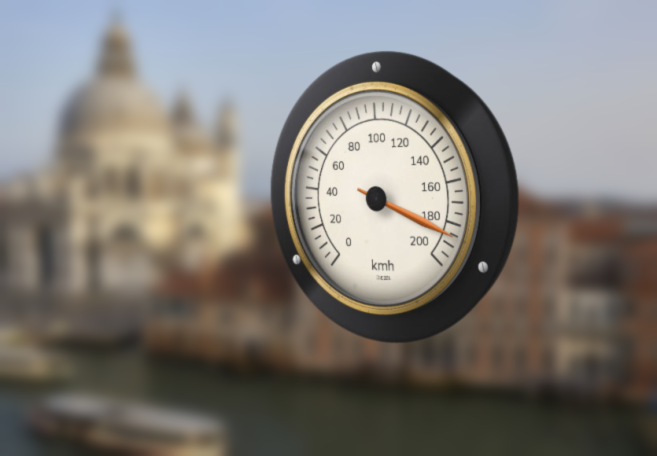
km/h 185
